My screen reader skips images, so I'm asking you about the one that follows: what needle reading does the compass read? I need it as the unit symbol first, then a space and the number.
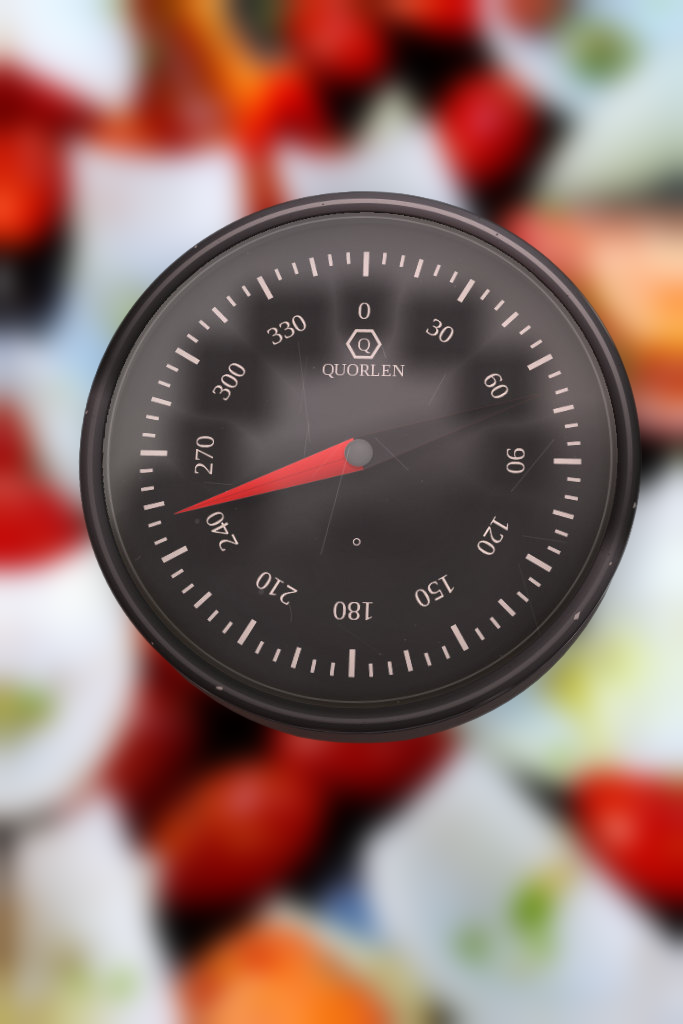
° 250
